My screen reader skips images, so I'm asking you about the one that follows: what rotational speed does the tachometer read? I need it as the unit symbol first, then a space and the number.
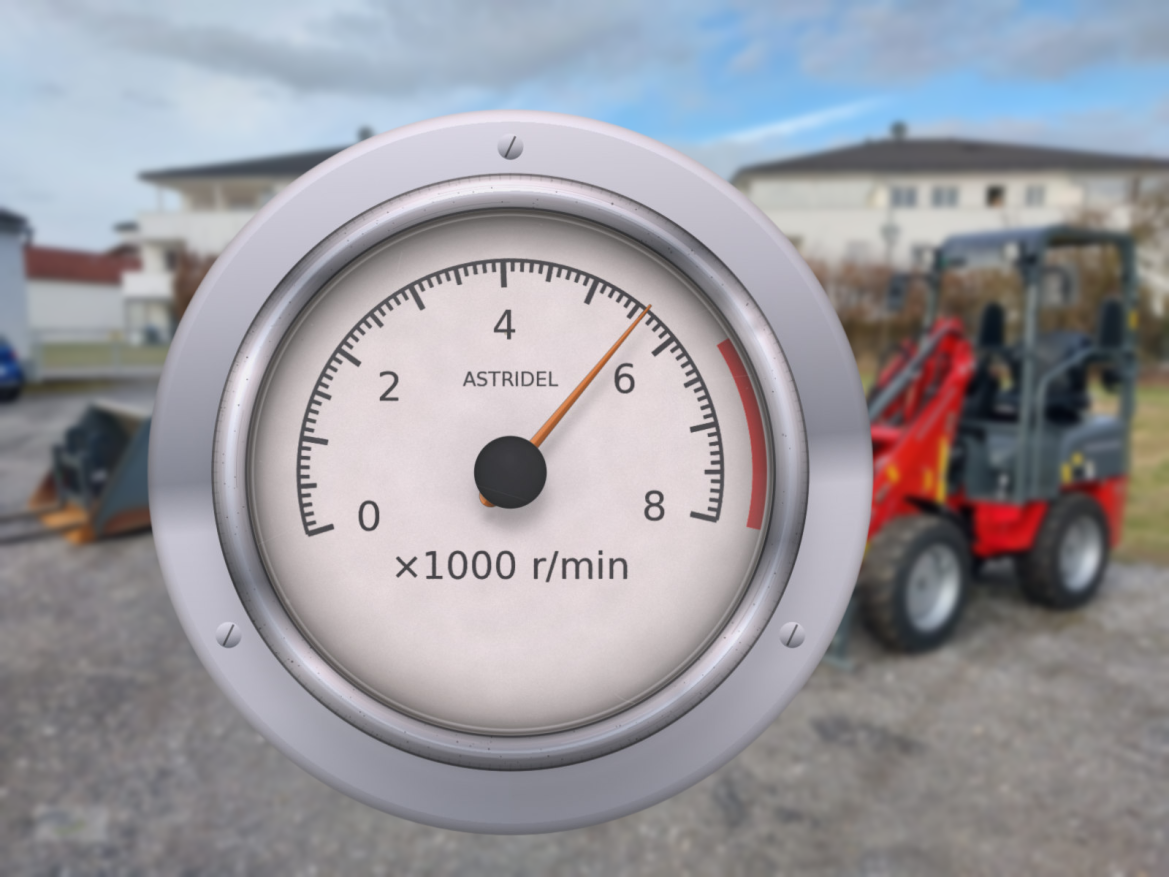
rpm 5600
